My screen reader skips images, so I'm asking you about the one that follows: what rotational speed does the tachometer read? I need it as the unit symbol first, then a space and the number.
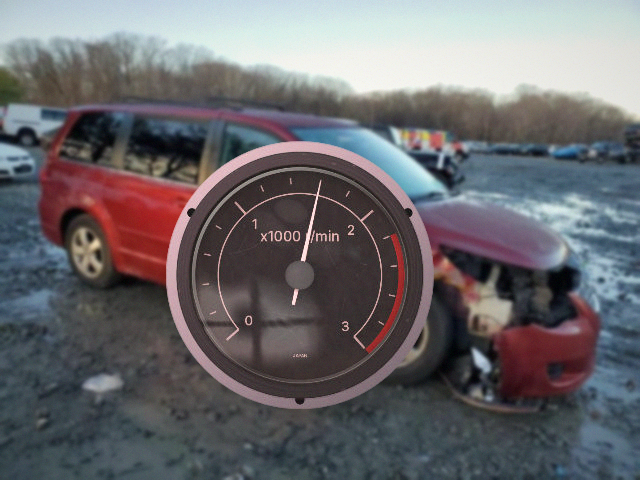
rpm 1600
